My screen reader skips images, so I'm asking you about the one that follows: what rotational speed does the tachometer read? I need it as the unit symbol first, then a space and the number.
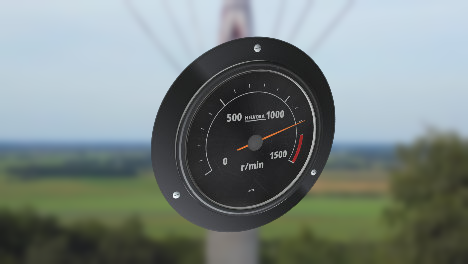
rpm 1200
